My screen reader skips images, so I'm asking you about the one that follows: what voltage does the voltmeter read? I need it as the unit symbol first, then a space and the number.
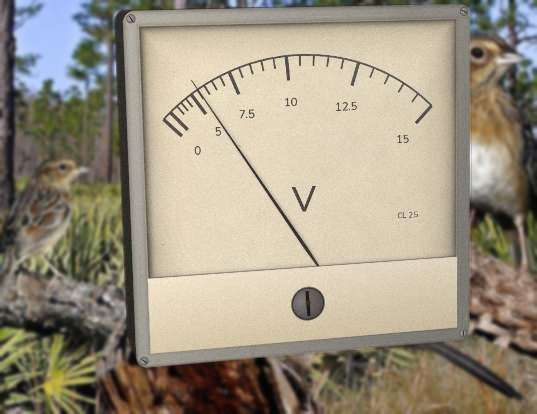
V 5.5
